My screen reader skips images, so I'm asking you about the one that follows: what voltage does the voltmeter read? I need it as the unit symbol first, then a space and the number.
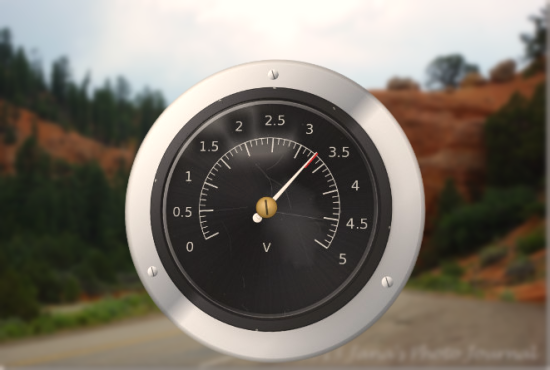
V 3.3
